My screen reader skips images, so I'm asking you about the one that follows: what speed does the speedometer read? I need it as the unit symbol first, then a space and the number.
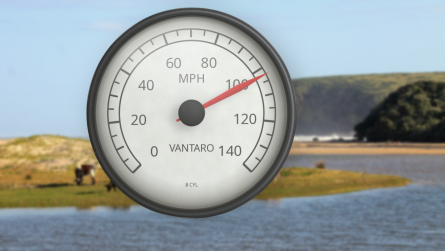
mph 102.5
